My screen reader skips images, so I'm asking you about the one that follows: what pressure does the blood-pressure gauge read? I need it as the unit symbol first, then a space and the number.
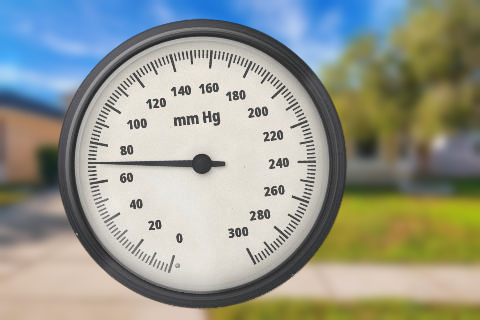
mmHg 70
